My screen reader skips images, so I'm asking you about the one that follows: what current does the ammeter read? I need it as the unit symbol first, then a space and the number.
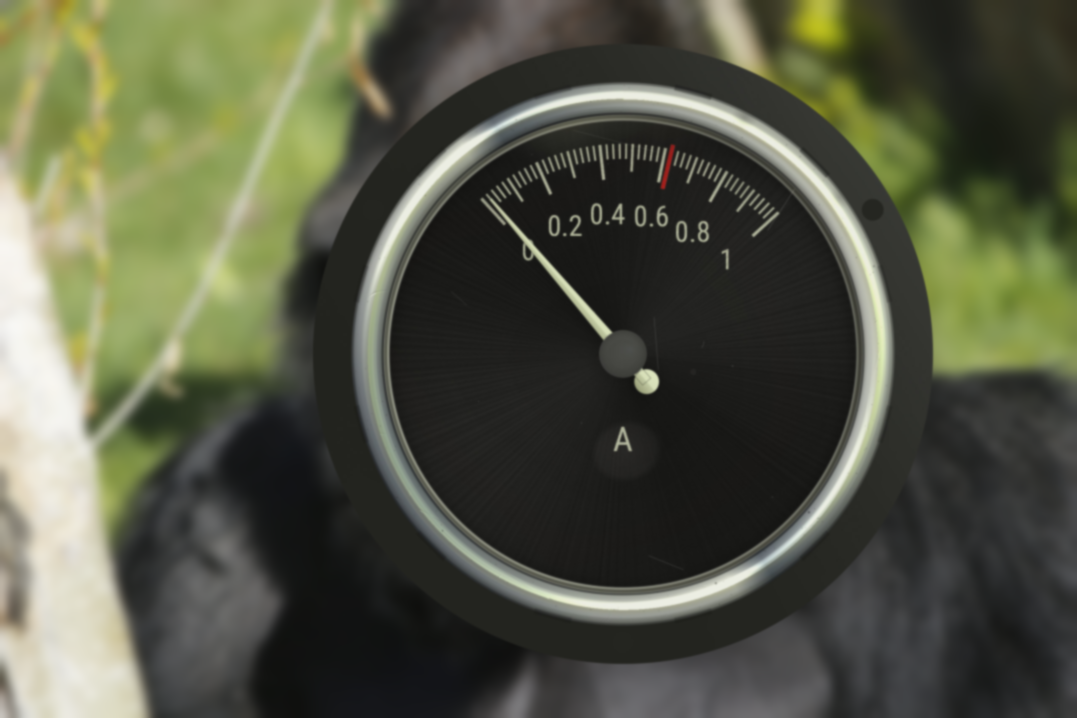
A 0.02
